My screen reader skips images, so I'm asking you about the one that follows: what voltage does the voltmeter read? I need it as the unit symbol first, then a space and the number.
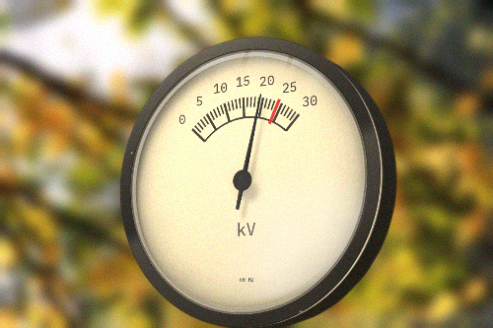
kV 20
